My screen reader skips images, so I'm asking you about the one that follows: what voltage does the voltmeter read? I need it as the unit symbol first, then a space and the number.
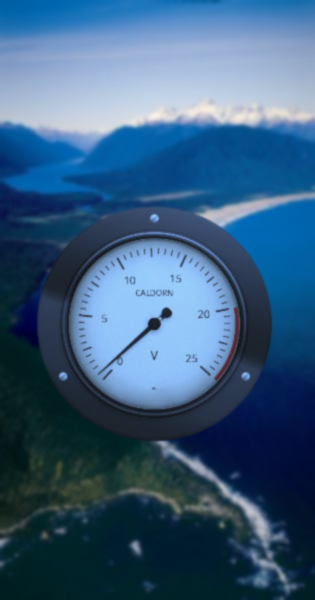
V 0.5
